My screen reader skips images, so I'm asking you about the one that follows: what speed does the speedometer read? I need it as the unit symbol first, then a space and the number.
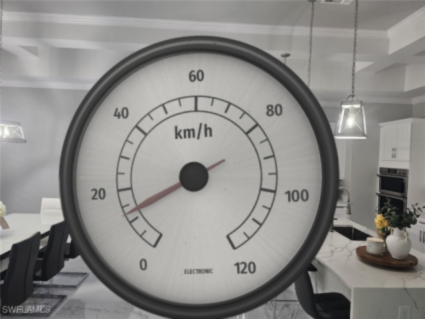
km/h 12.5
